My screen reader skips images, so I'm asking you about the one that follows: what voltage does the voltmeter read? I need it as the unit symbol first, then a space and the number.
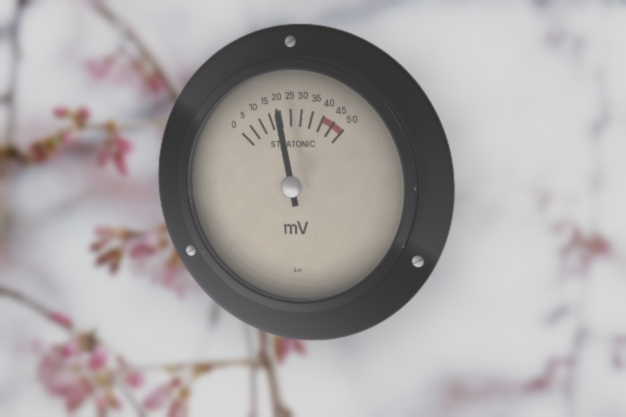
mV 20
